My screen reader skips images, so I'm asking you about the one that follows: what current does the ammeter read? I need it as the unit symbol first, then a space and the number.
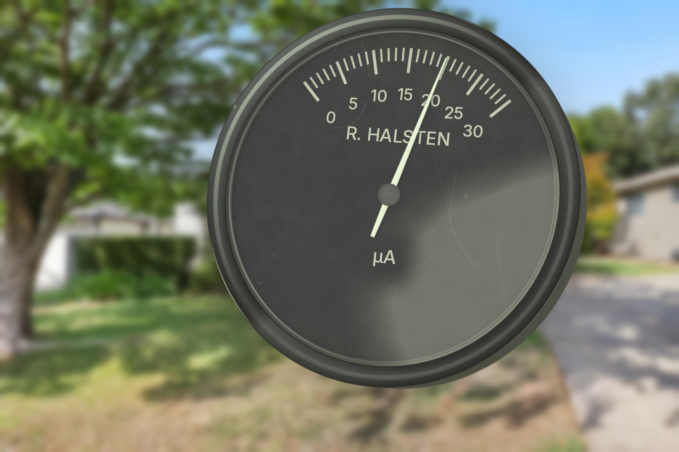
µA 20
